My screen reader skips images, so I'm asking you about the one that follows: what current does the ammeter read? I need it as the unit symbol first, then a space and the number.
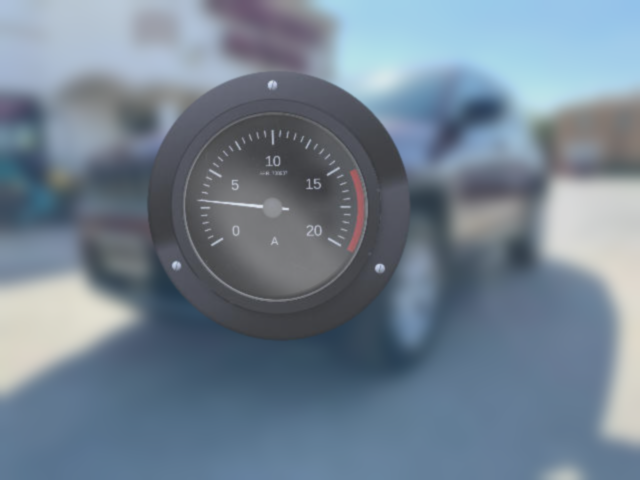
A 3
